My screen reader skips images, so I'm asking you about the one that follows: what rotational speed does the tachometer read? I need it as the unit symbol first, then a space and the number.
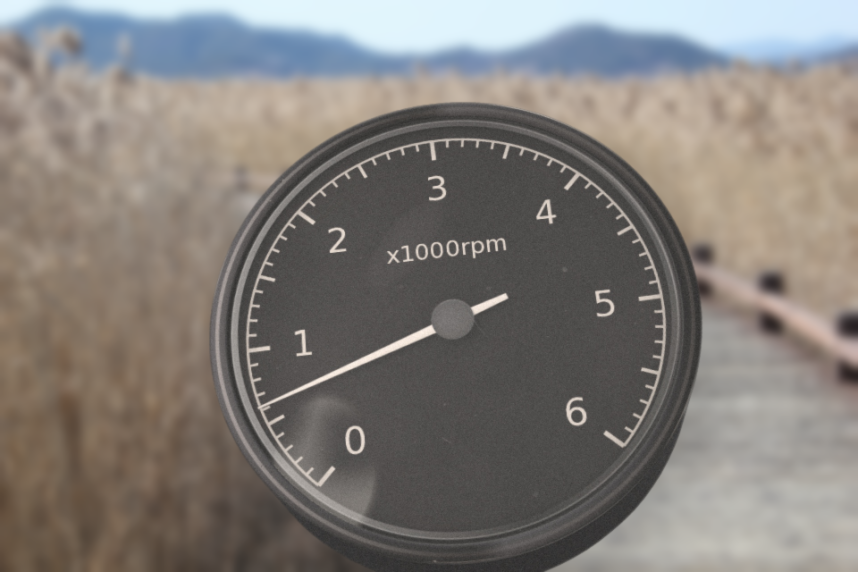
rpm 600
